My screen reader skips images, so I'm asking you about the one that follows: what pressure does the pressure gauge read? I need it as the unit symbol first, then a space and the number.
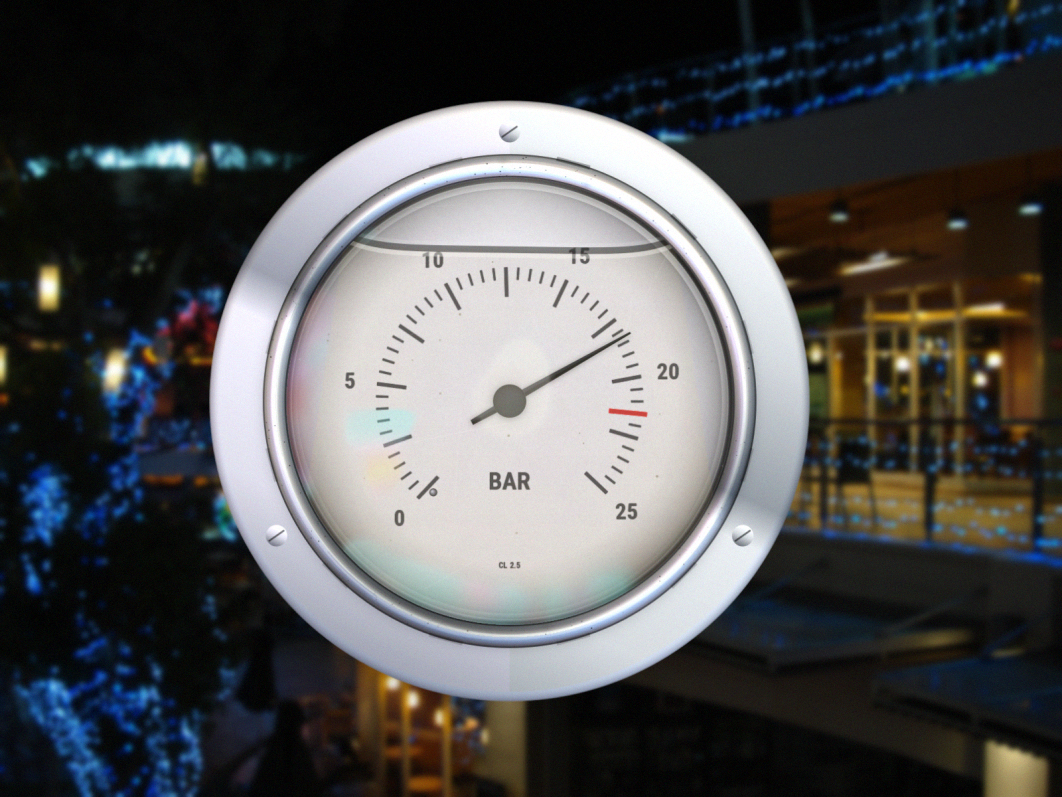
bar 18.25
